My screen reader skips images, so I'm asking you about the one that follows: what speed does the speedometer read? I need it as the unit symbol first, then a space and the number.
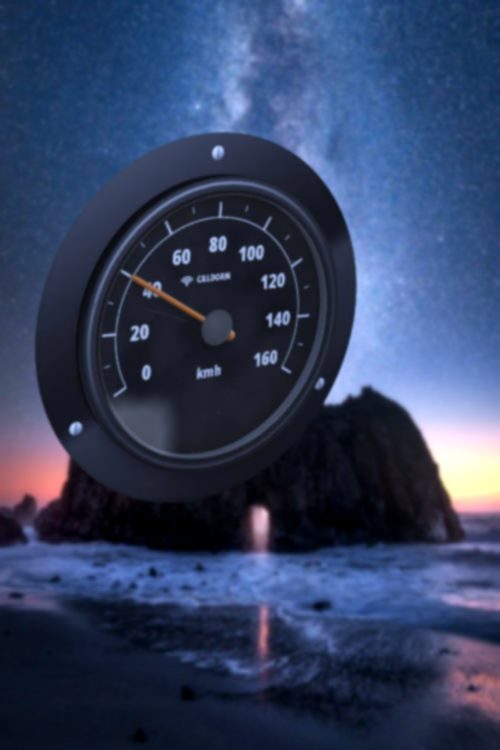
km/h 40
